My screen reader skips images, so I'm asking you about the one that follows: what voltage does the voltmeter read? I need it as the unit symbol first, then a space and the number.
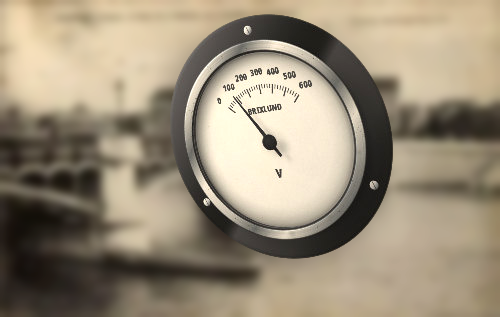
V 100
